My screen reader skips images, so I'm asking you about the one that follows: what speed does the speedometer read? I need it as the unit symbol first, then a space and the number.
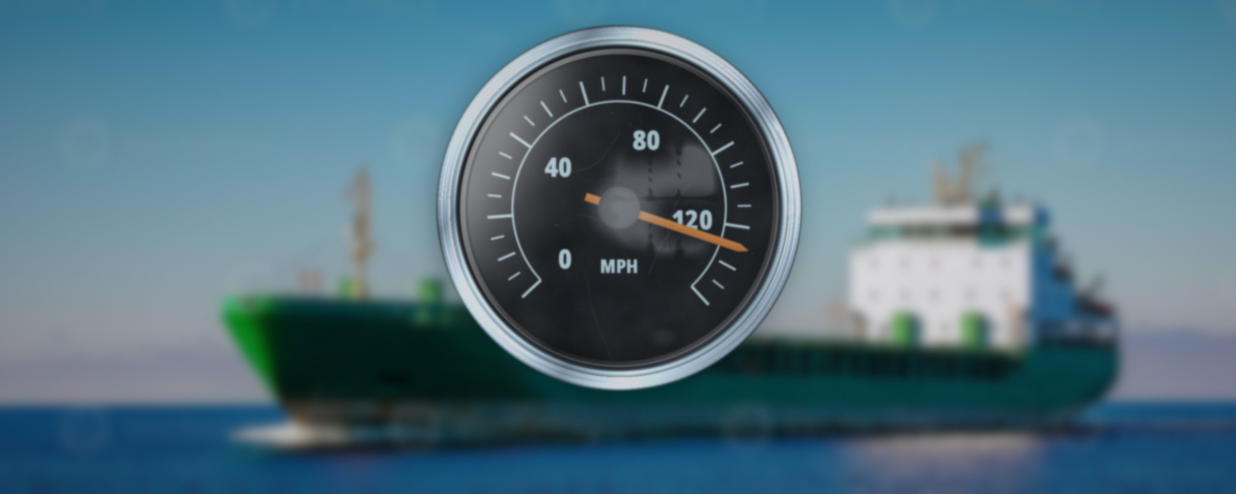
mph 125
